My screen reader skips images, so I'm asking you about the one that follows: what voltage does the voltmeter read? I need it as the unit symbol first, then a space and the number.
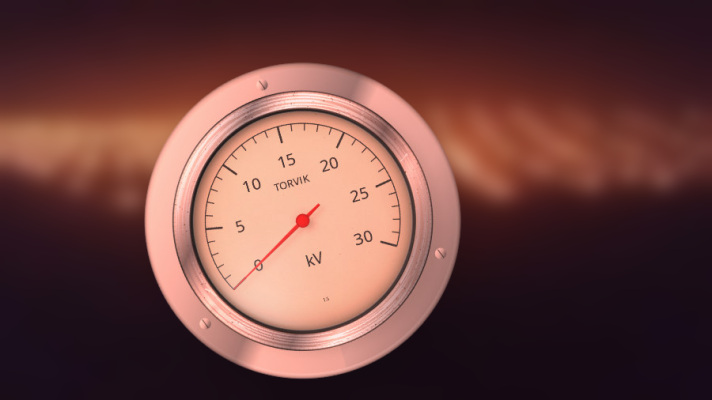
kV 0
